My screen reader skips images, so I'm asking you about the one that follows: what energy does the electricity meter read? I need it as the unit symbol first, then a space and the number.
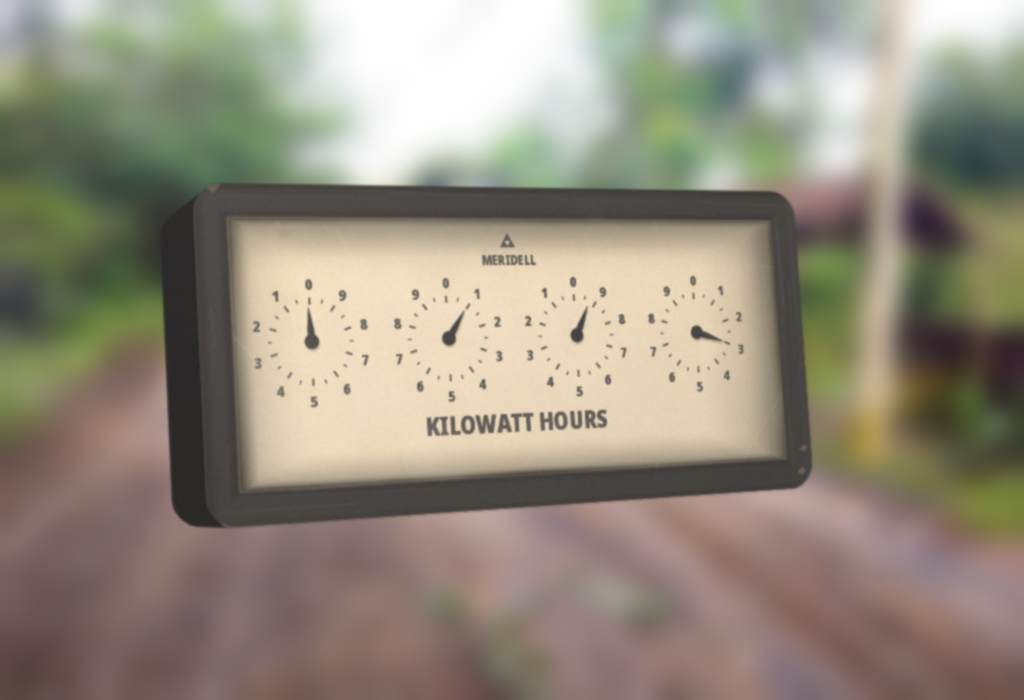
kWh 93
